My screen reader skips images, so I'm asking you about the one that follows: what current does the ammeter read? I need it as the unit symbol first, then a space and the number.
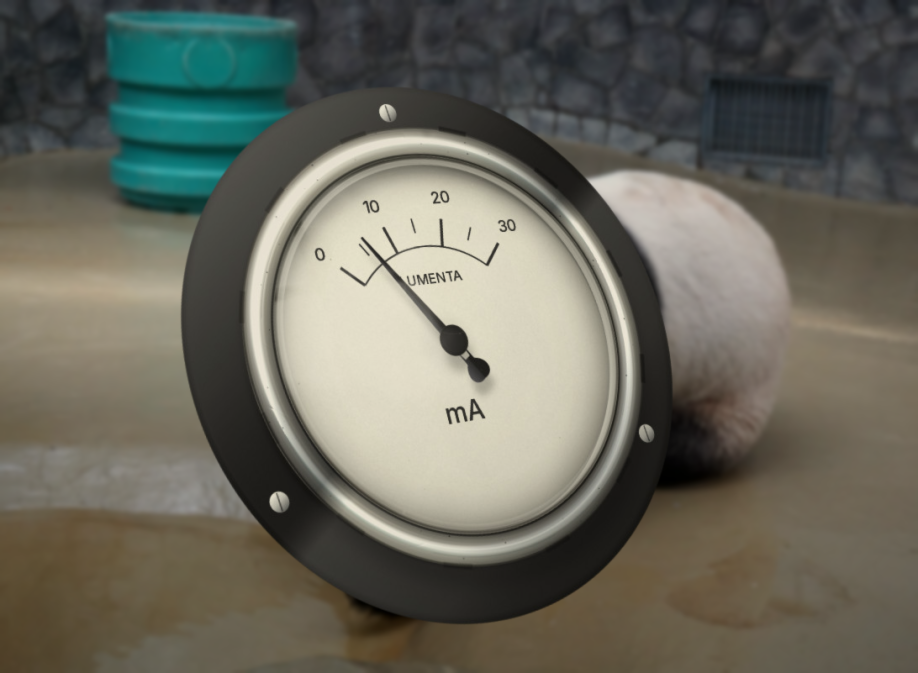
mA 5
